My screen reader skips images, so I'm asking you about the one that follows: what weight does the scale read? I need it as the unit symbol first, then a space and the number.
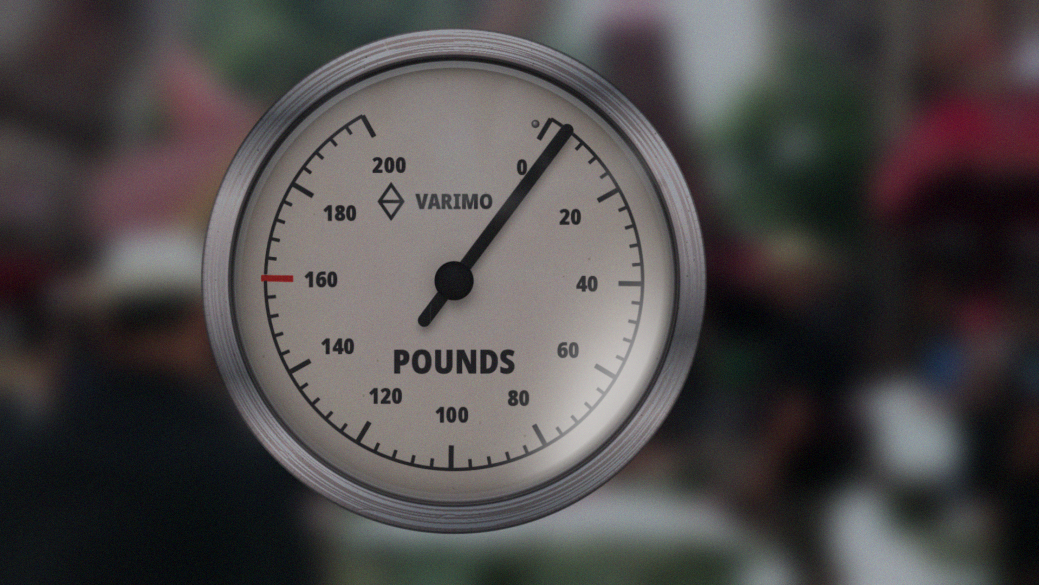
lb 4
